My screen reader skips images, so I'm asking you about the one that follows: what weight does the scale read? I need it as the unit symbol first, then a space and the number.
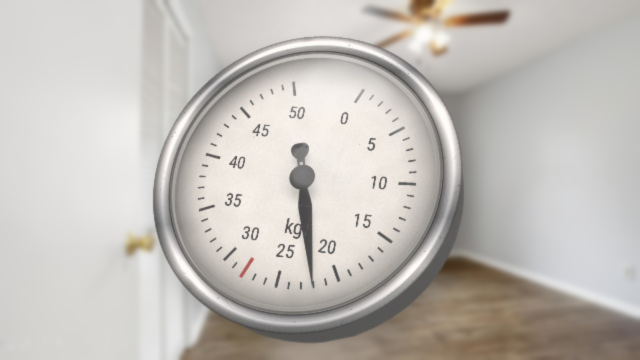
kg 22
